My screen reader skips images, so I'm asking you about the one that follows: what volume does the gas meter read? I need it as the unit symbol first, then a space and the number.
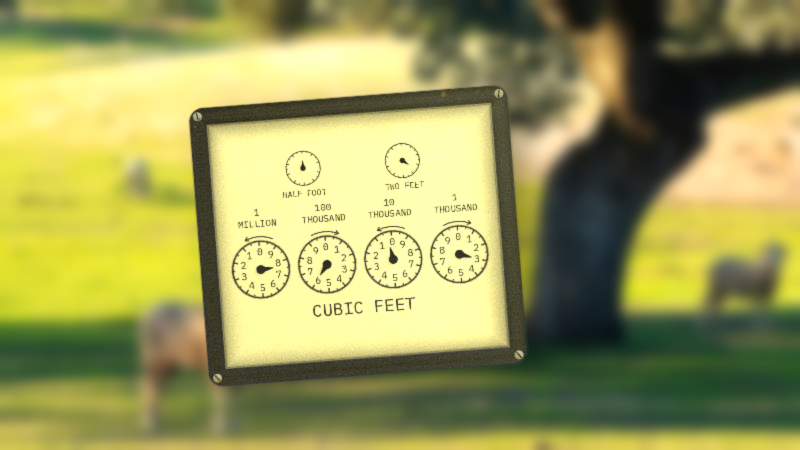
ft³ 760300
